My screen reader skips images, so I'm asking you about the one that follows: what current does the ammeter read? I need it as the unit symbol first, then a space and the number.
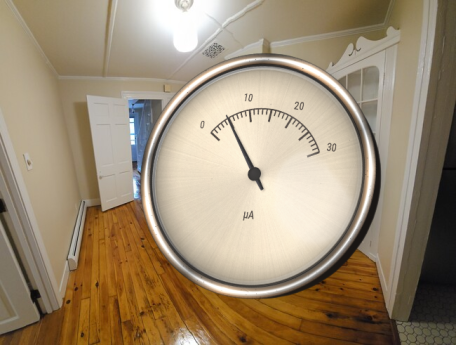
µA 5
